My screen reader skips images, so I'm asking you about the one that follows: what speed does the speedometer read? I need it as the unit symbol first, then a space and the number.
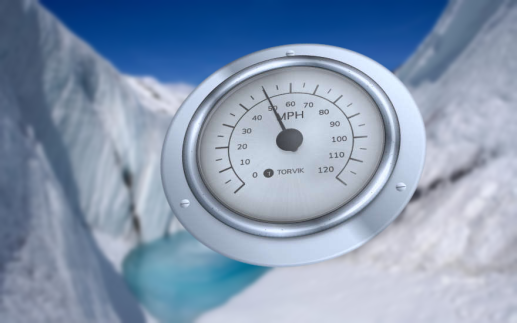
mph 50
